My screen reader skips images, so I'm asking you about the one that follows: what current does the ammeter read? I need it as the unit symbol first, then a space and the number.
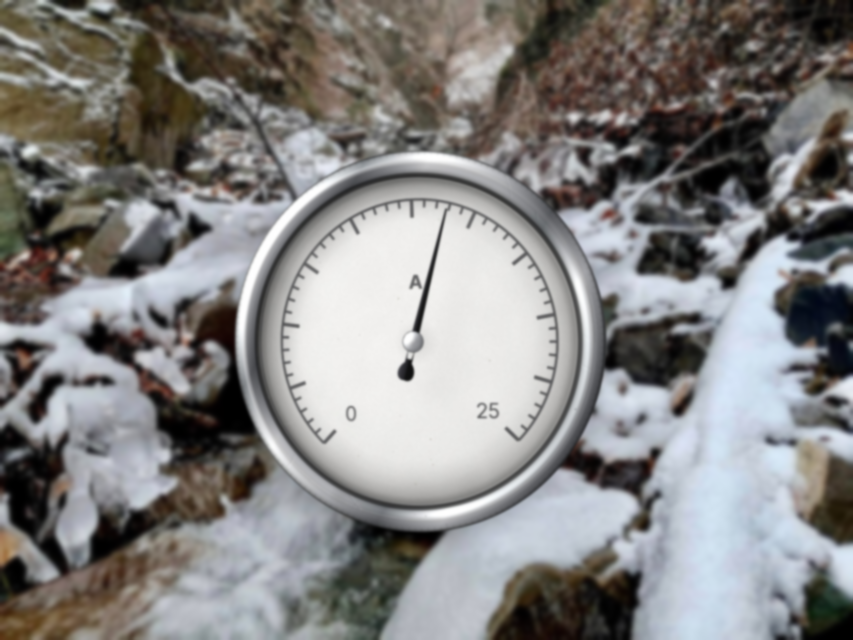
A 14
